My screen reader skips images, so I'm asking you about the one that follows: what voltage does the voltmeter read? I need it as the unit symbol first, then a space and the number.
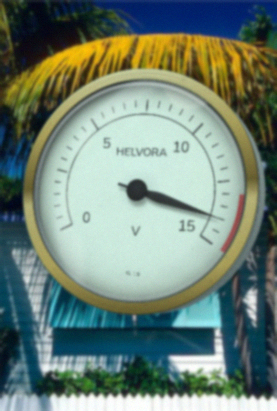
V 14
